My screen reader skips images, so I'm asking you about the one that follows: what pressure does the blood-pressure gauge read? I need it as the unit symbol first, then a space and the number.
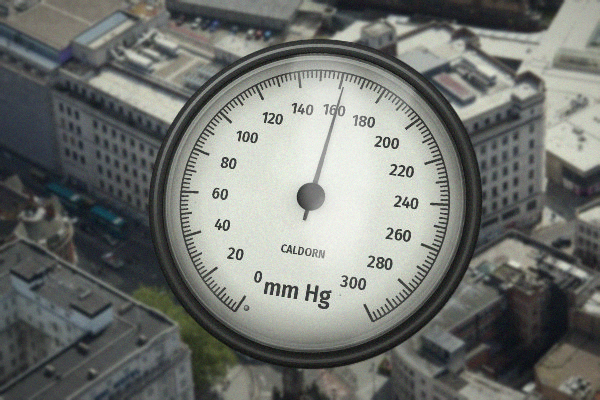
mmHg 162
